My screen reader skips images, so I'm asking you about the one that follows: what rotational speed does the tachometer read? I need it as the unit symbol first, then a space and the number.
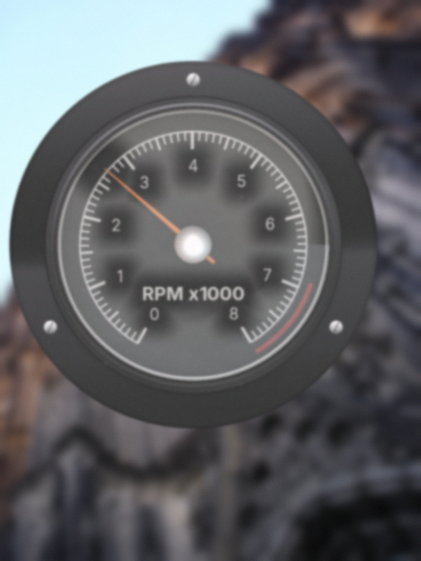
rpm 2700
